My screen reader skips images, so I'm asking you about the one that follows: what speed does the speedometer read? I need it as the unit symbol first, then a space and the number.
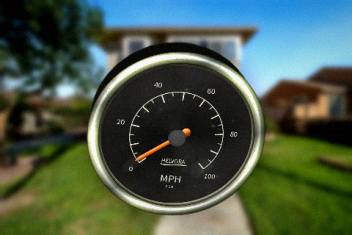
mph 2.5
